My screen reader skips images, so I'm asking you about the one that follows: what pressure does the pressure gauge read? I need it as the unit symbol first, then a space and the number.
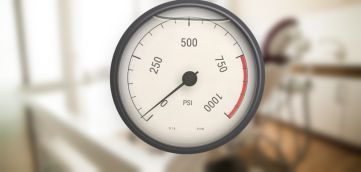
psi 25
